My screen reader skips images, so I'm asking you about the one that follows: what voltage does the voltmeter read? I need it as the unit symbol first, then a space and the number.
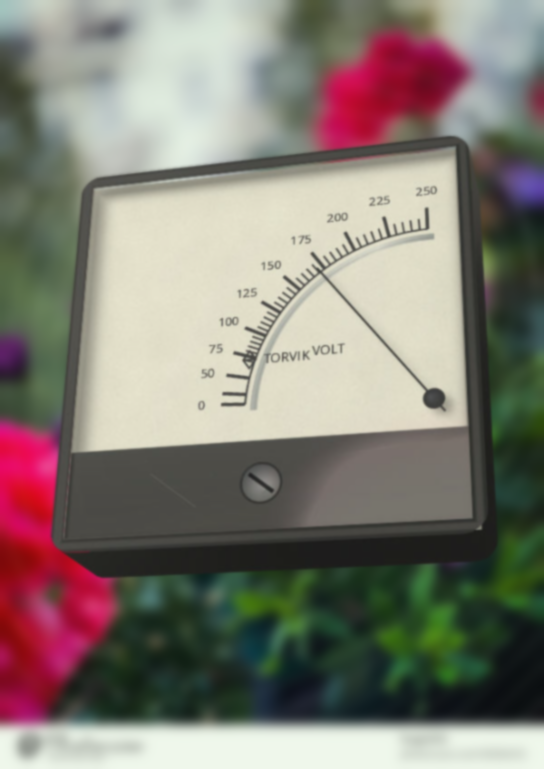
V 170
